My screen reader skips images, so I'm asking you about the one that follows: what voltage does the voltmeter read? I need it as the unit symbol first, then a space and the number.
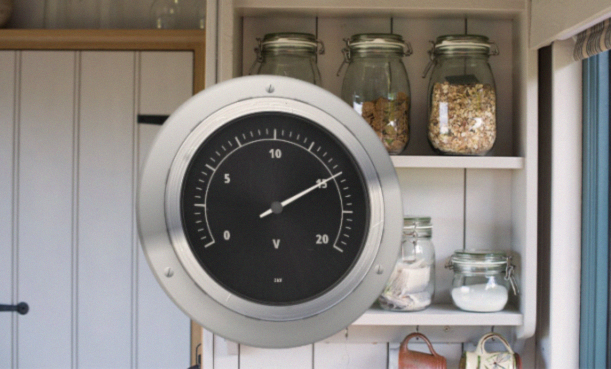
V 15
